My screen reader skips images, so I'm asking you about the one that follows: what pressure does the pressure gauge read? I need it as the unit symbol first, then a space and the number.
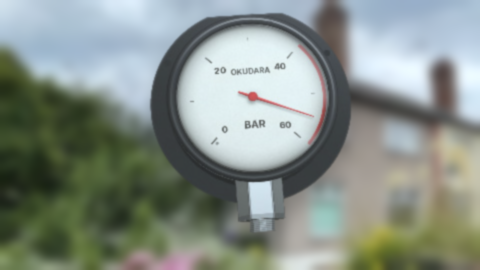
bar 55
